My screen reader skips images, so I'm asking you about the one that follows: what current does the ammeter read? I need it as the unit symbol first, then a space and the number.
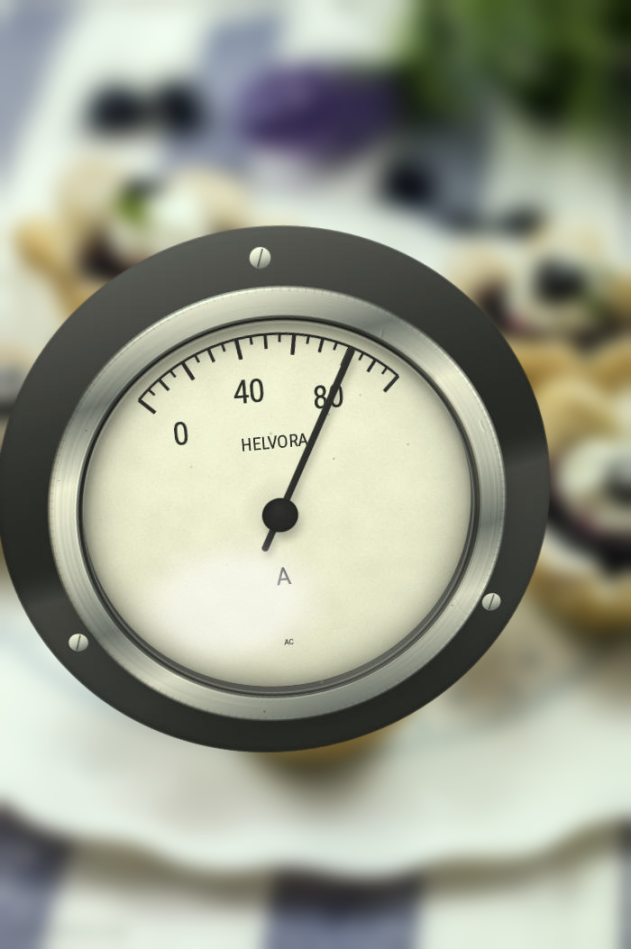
A 80
